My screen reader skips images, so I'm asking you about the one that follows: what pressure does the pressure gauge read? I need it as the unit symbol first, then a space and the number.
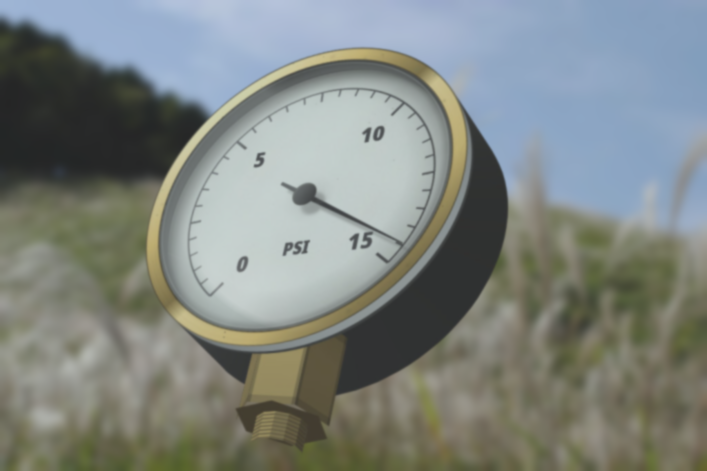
psi 14.5
